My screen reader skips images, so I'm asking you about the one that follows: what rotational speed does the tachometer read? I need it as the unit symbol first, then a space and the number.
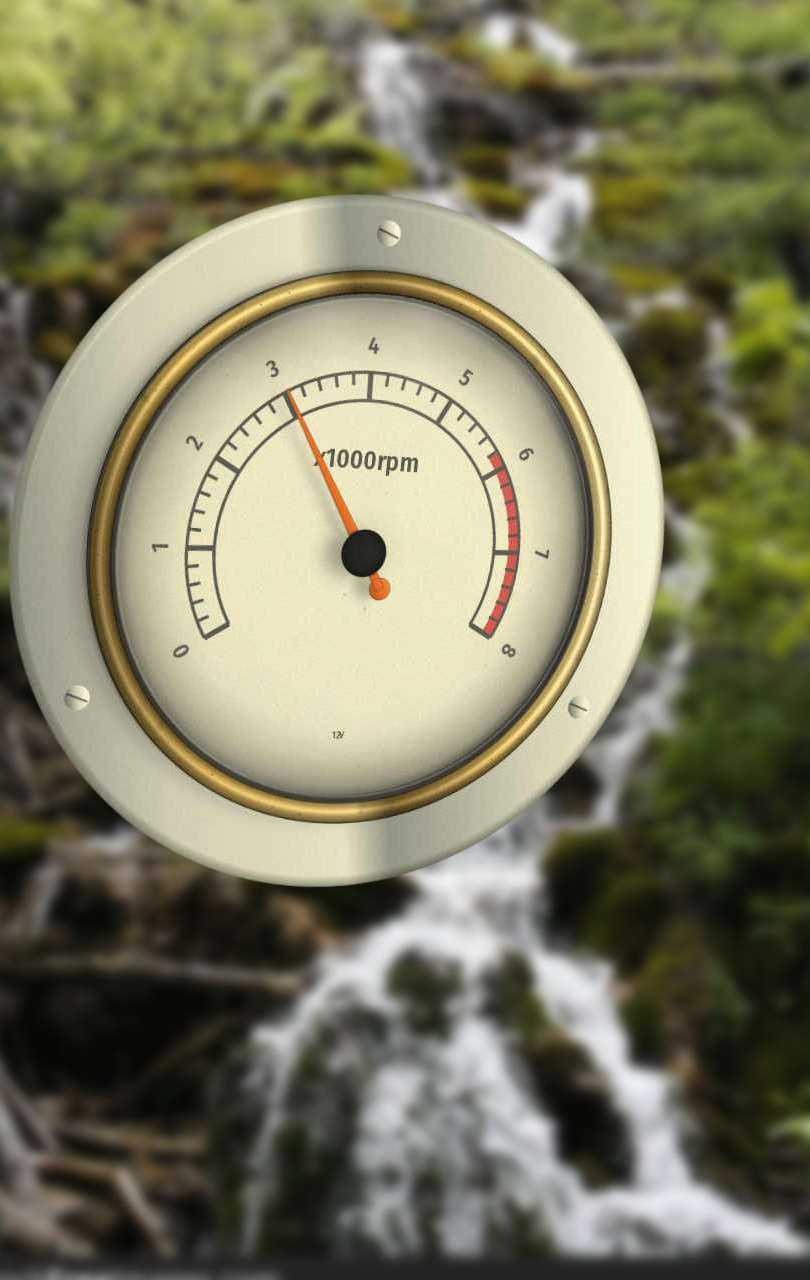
rpm 3000
